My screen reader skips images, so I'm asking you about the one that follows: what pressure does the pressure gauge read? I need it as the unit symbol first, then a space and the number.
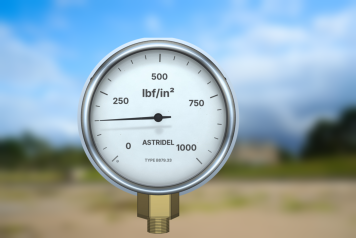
psi 150
